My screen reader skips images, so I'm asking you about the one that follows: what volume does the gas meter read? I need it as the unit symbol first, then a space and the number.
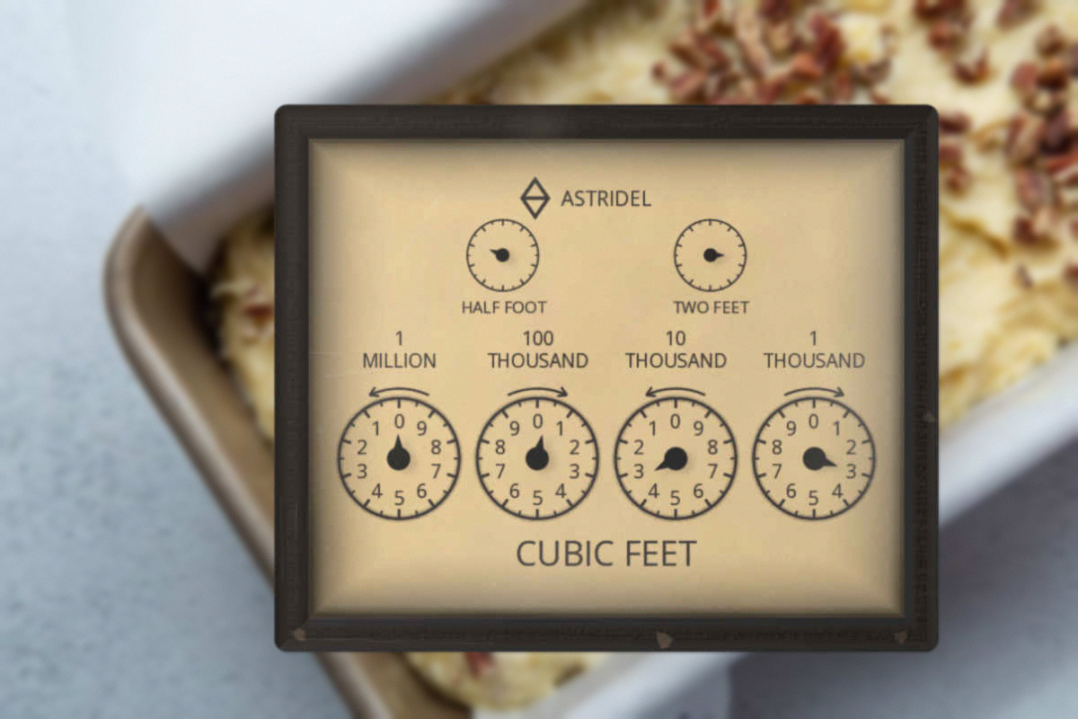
ft³ 3300
